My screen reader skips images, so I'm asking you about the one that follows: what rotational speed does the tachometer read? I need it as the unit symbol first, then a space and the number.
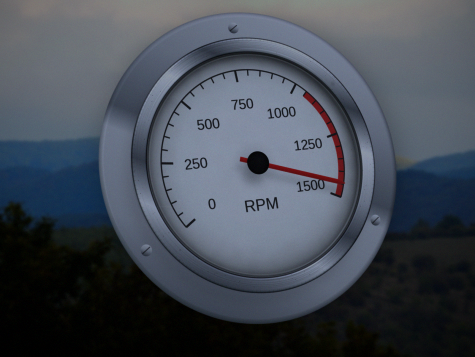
rpm 1450
